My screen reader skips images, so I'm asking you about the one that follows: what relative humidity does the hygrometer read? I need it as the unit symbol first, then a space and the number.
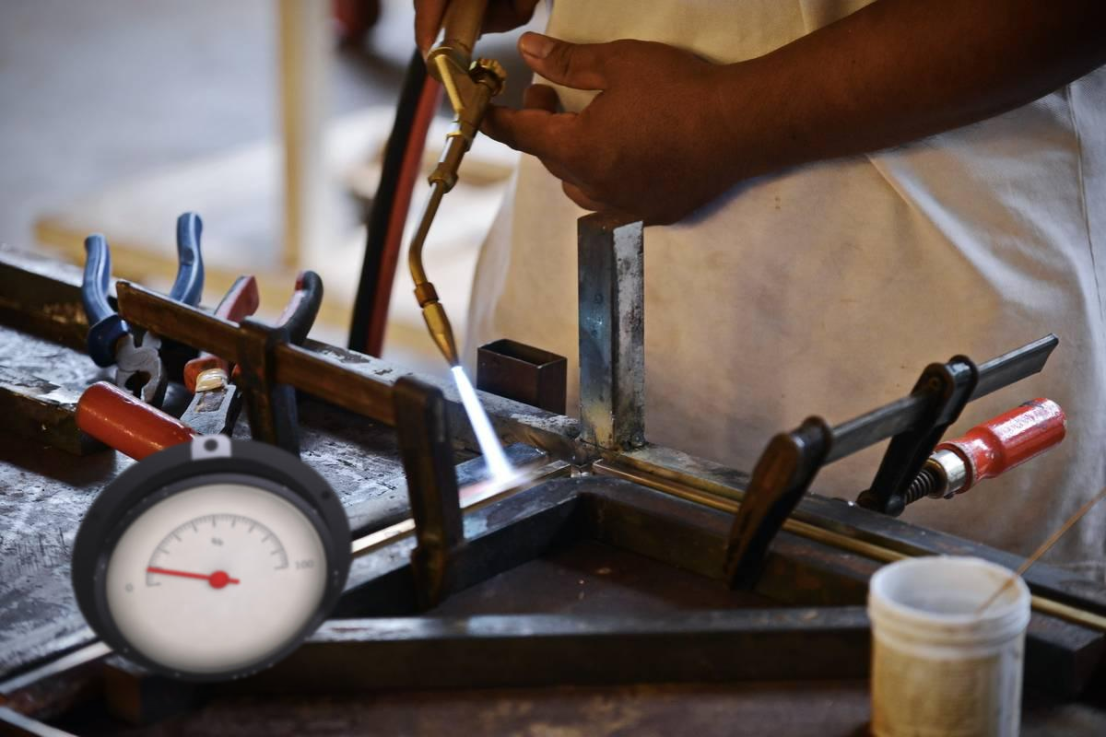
% 10
